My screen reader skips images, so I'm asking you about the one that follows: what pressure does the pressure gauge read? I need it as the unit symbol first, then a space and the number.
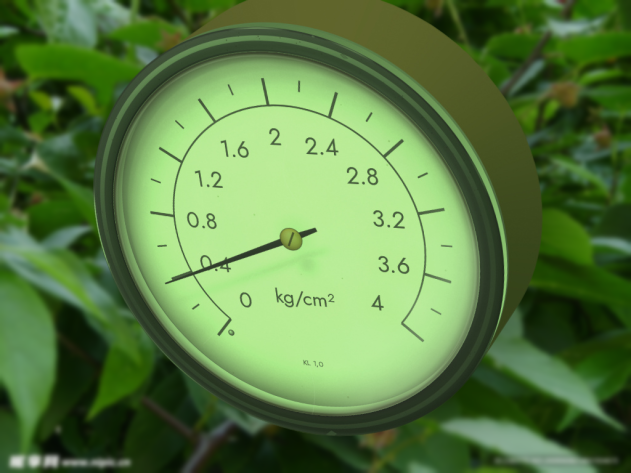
kg/cm² 0.4
